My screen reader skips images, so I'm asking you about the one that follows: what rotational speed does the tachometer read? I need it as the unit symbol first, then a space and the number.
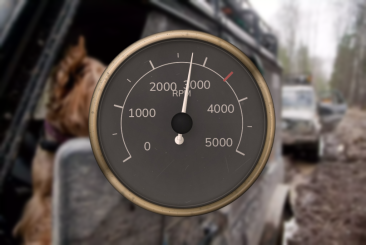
rpm 2750
